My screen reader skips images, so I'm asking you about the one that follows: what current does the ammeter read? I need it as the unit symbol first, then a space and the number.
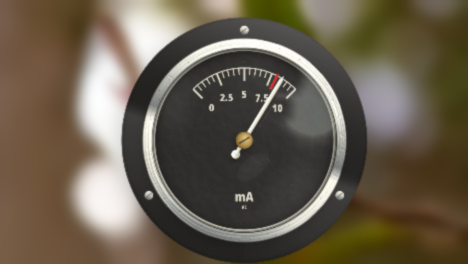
mA 8.5
